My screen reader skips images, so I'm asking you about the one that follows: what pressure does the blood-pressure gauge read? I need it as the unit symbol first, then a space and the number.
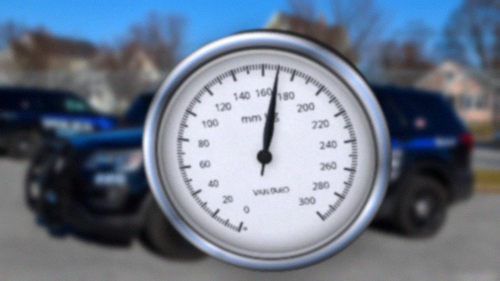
mmHg 170
